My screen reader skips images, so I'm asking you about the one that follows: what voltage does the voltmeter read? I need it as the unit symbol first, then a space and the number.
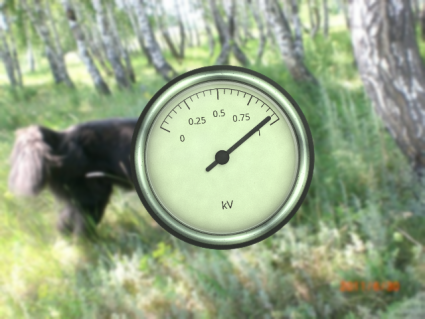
kV 0.95
